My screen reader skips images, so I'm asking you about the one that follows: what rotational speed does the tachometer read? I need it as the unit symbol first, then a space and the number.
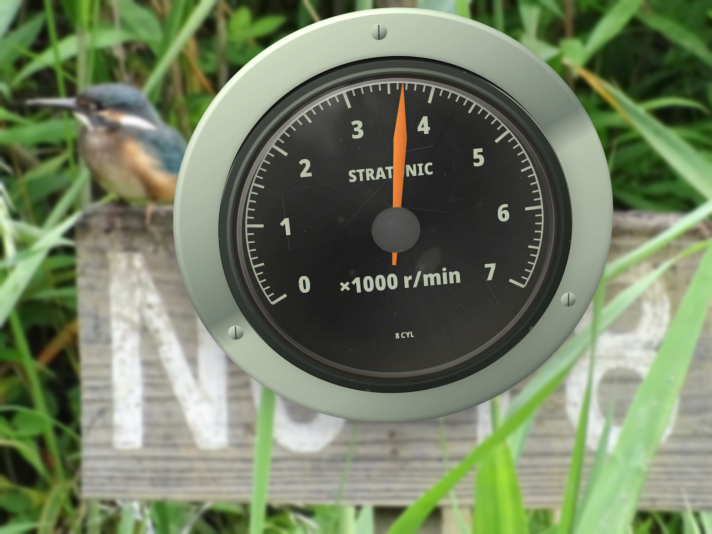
rpm 3650
